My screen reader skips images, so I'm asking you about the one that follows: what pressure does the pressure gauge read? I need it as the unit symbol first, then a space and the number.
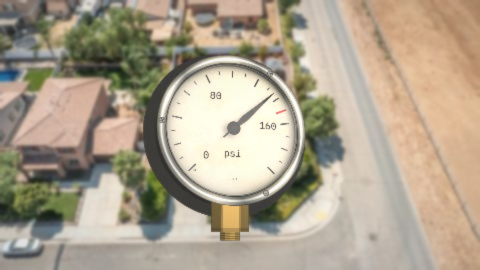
psi 135
